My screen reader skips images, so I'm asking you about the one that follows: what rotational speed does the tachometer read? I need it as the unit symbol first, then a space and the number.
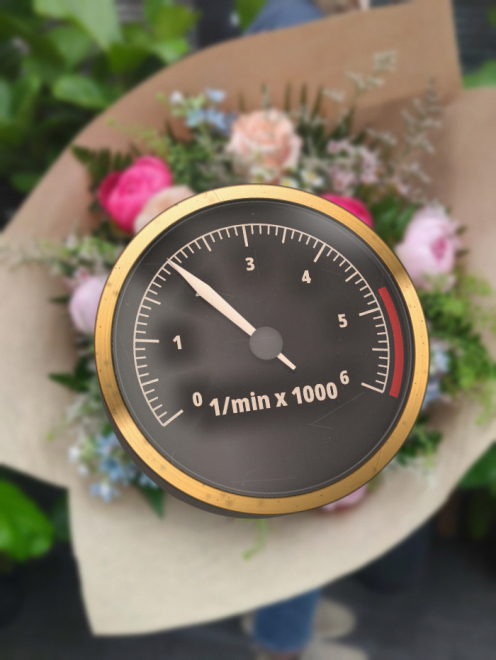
rpm 2000
